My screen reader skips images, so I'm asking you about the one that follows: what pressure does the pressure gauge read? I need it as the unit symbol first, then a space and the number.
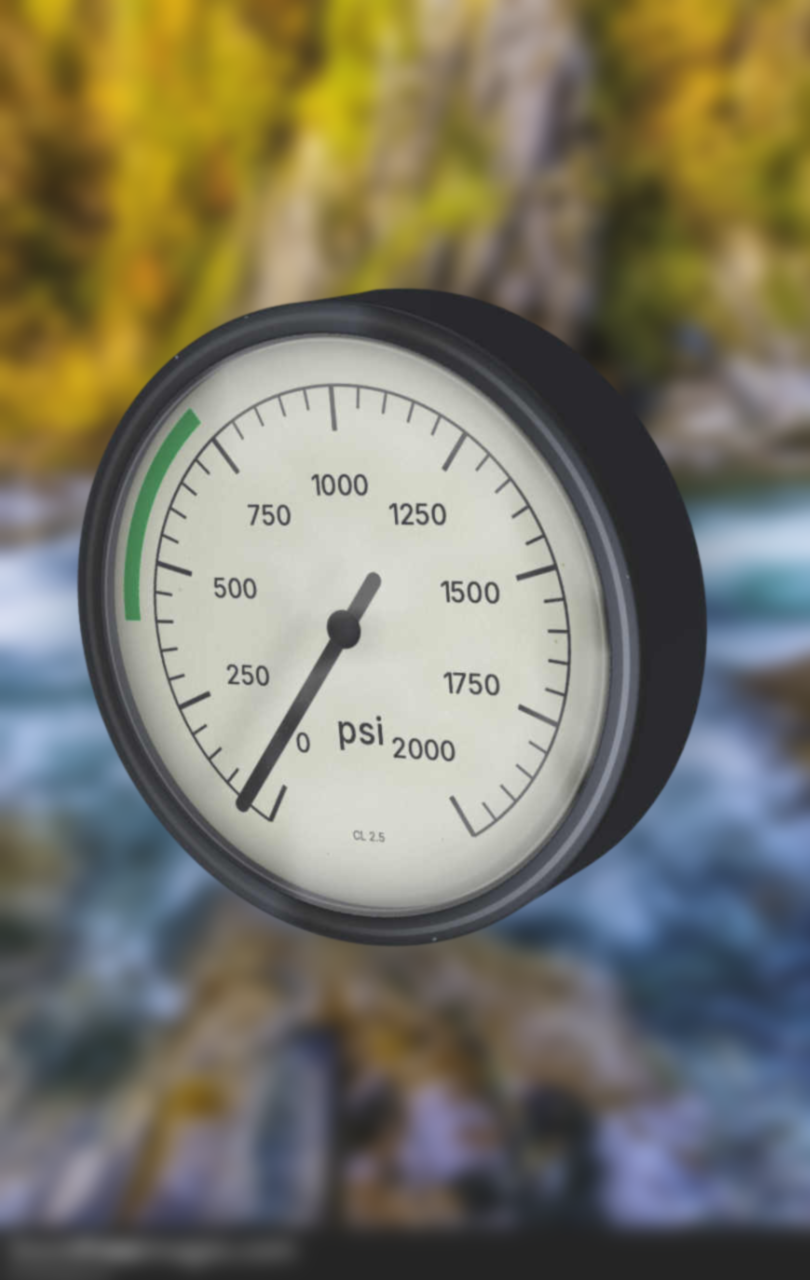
psi 50
